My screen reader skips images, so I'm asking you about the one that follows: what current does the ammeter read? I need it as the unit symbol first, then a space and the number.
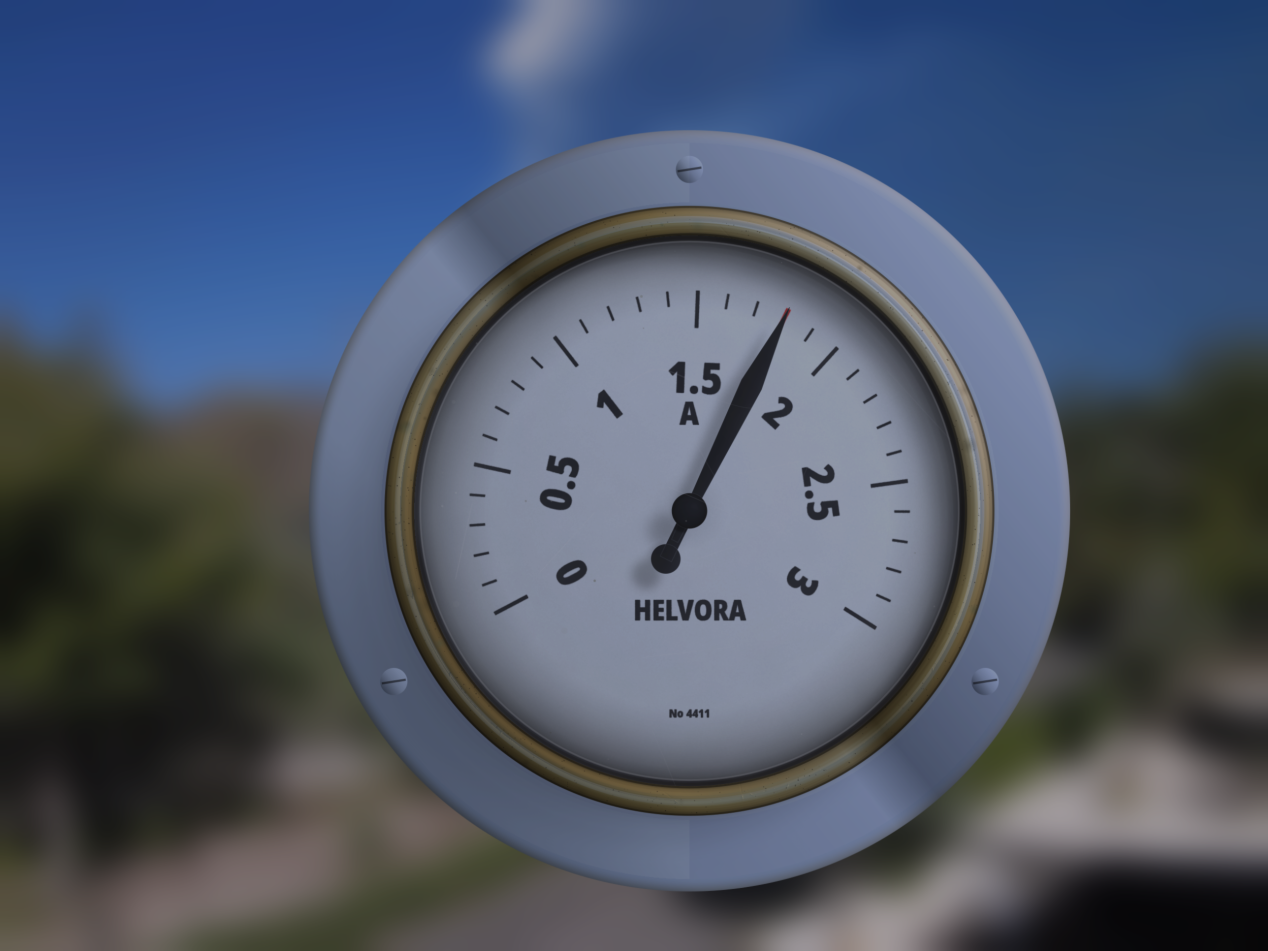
A 1.8
